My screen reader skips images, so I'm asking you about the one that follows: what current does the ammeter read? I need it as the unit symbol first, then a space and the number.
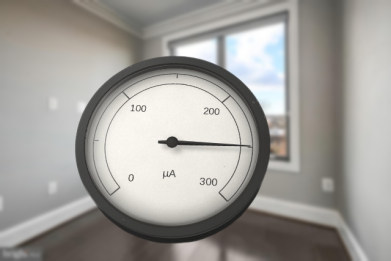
µA 250
